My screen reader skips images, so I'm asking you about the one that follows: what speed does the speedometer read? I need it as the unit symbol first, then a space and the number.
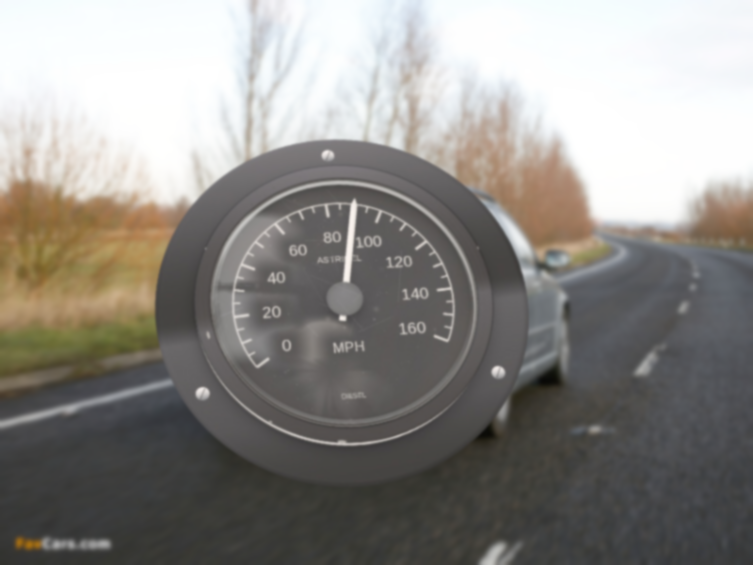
mph 90
